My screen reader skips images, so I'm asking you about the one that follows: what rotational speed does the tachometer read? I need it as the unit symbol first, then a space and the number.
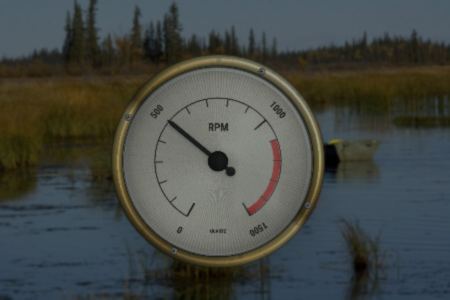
rpm 500
